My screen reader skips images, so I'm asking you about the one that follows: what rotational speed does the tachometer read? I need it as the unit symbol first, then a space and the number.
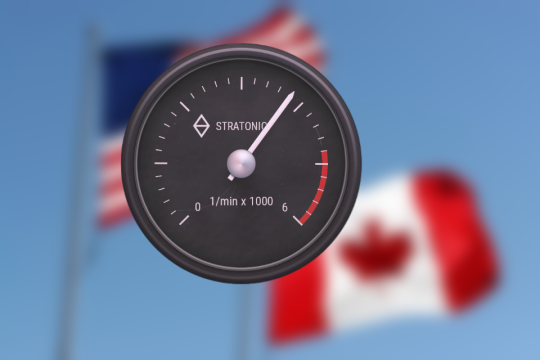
rpm 3800
